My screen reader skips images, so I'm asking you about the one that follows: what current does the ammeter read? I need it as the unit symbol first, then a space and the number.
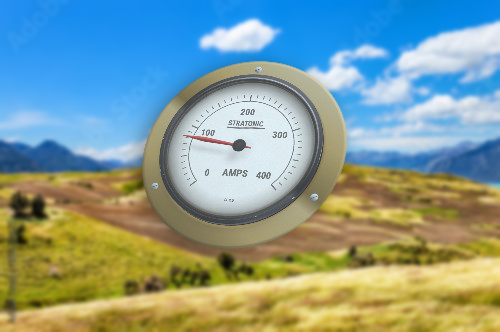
A 80
